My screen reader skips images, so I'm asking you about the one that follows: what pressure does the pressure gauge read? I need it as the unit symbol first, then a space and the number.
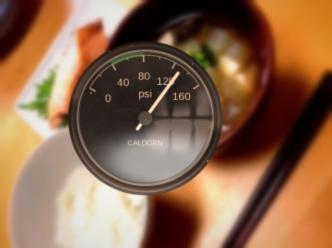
psi 130
